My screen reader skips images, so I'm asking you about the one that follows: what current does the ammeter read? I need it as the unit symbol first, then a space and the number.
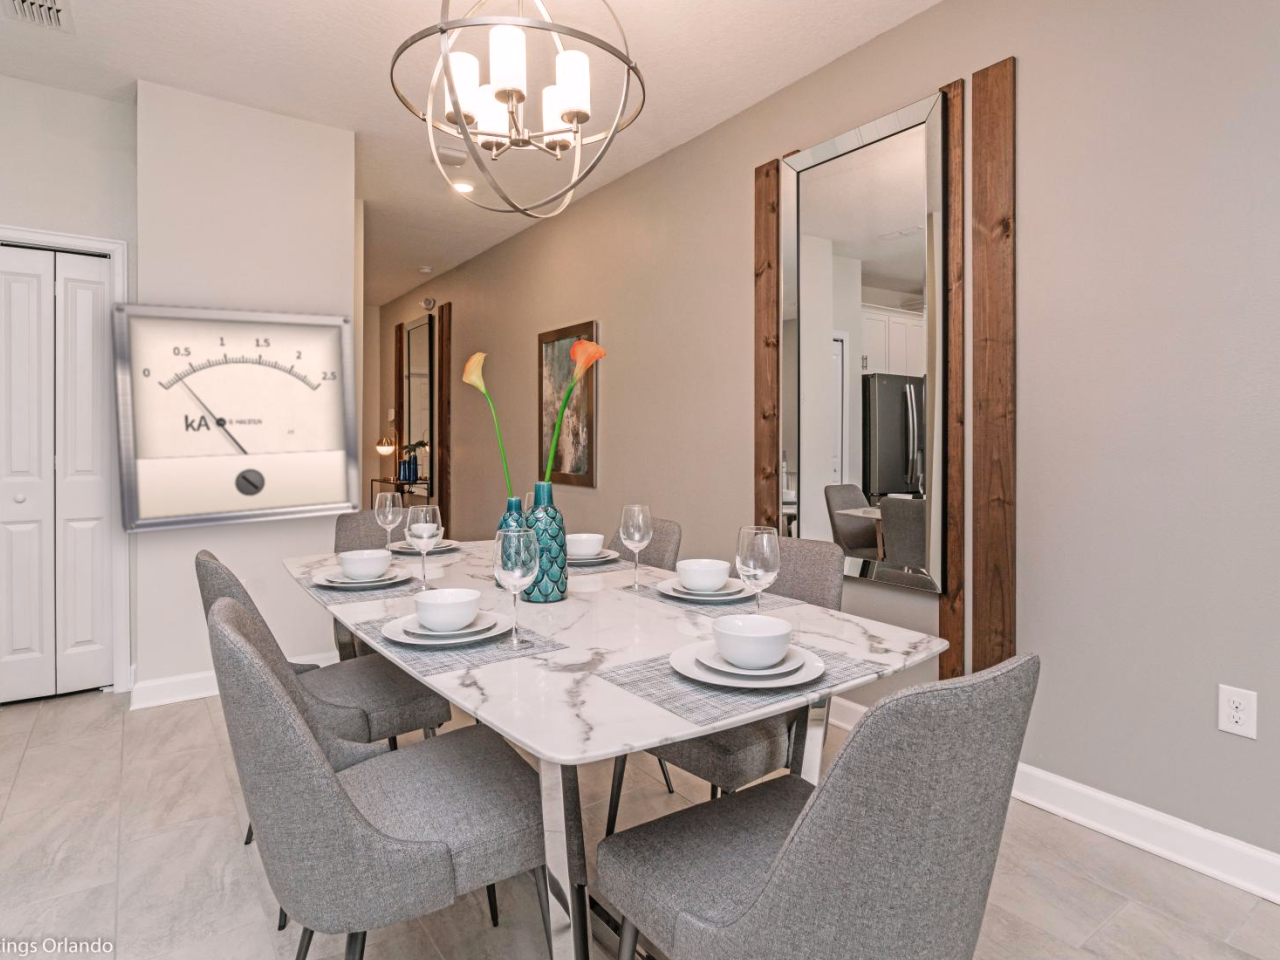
kA 0.25
